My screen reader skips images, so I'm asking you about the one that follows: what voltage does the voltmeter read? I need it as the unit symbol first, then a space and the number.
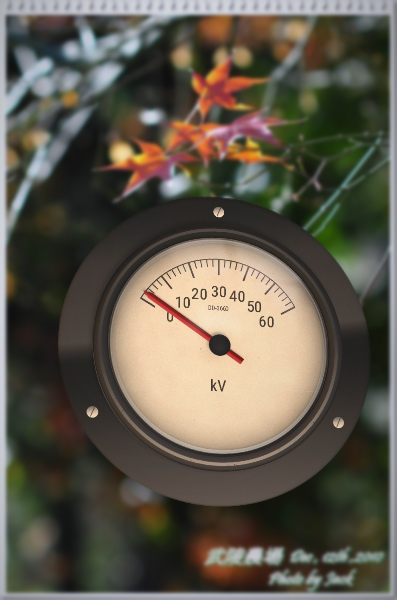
kV 2
